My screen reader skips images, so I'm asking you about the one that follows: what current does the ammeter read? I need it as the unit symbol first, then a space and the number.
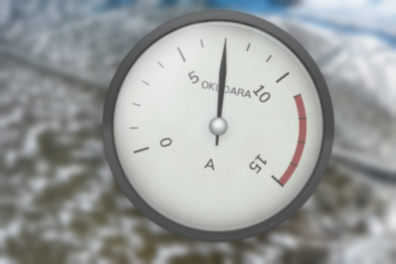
A 7
